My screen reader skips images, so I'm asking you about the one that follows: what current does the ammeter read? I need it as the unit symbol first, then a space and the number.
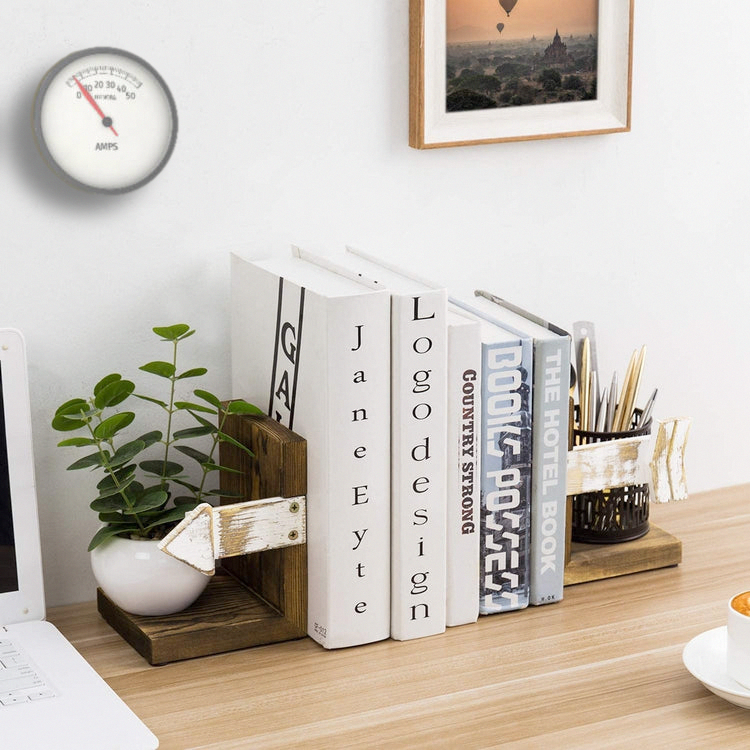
A 5
